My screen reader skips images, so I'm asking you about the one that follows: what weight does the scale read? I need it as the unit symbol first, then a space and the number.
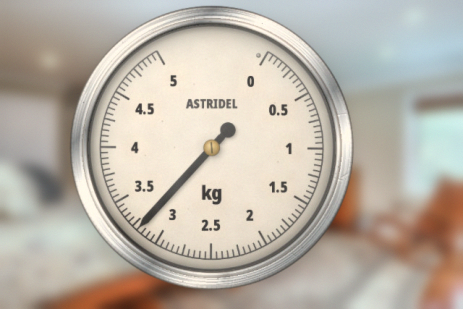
kg 3.2
